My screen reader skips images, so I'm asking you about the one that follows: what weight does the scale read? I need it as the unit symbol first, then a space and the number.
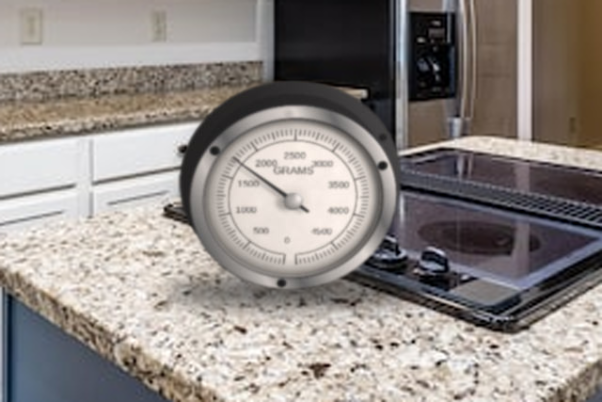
g 1750
